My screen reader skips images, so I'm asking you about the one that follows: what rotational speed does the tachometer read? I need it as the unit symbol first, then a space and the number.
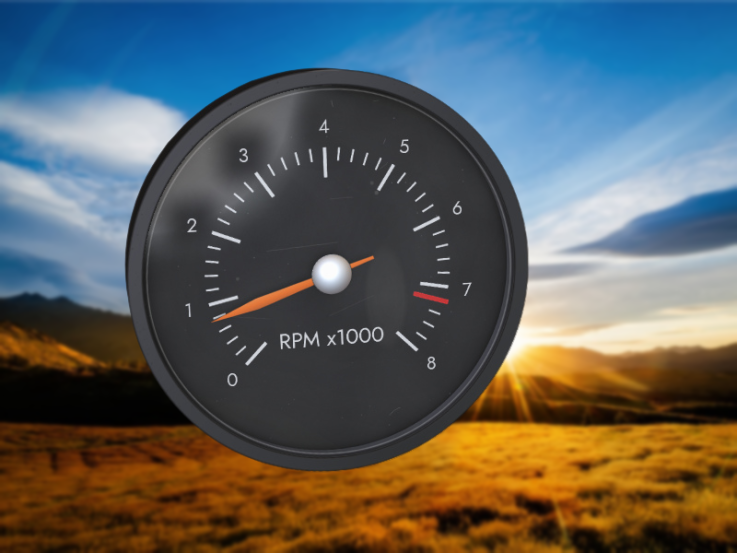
rpm 800
